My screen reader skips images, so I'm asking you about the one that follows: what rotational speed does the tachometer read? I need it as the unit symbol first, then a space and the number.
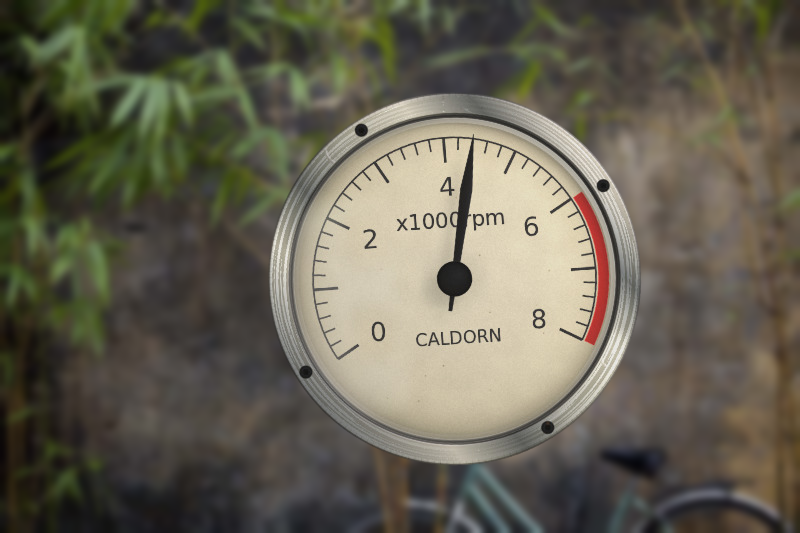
rpm 4400
